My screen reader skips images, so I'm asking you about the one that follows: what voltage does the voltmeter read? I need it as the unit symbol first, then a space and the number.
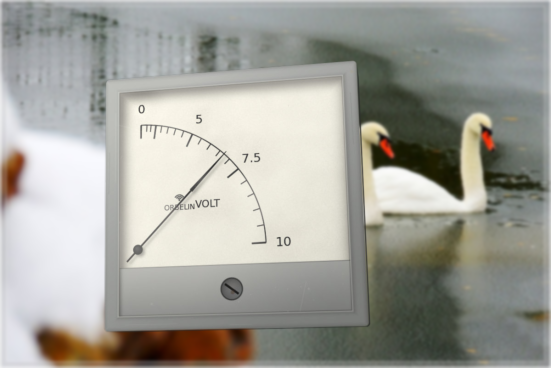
V 6.75
